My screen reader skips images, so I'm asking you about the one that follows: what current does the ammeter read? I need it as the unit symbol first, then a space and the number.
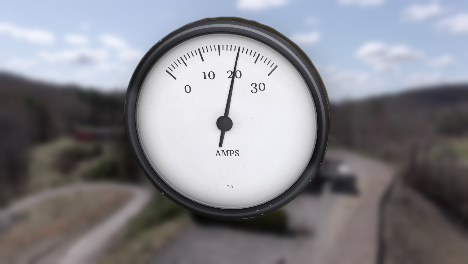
A 20
